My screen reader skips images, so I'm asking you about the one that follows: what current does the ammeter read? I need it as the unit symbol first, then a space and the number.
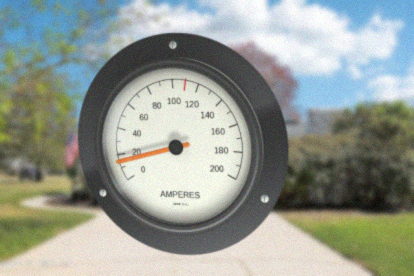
A 15
